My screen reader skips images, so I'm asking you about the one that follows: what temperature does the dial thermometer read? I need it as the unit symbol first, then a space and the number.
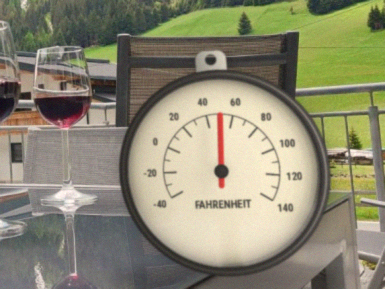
°F 50
